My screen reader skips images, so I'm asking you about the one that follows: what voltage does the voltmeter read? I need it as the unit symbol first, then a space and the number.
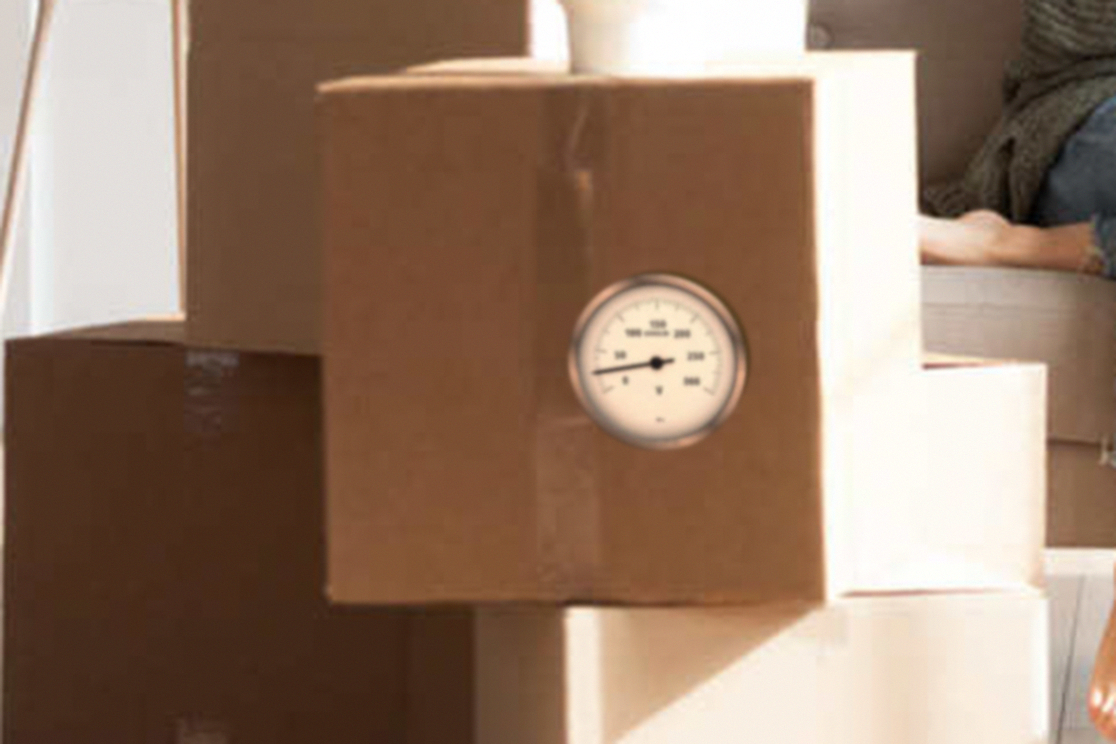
V 25
